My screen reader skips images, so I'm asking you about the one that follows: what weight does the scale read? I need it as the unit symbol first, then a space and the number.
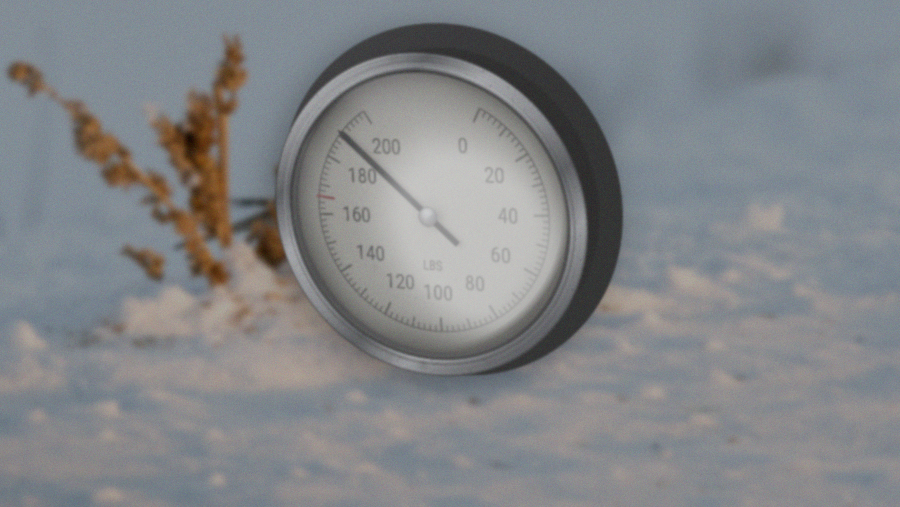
lb 190
